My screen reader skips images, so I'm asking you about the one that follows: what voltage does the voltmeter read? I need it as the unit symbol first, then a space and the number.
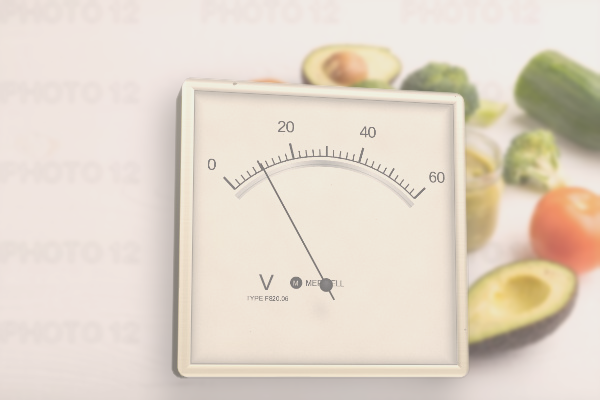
V 10
